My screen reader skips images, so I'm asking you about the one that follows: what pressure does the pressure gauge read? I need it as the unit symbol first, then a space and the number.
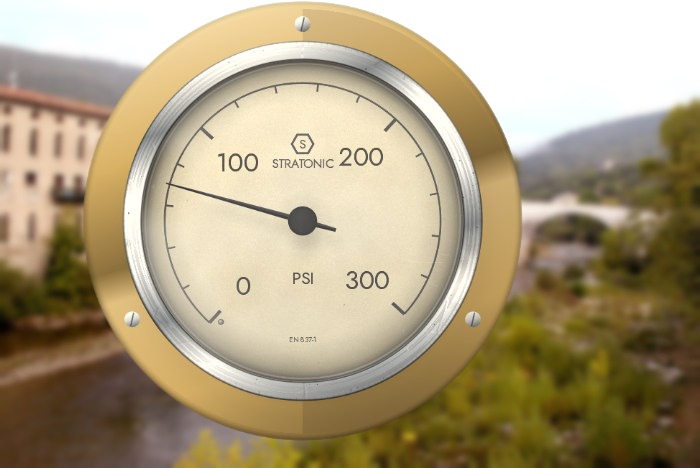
psi 70
